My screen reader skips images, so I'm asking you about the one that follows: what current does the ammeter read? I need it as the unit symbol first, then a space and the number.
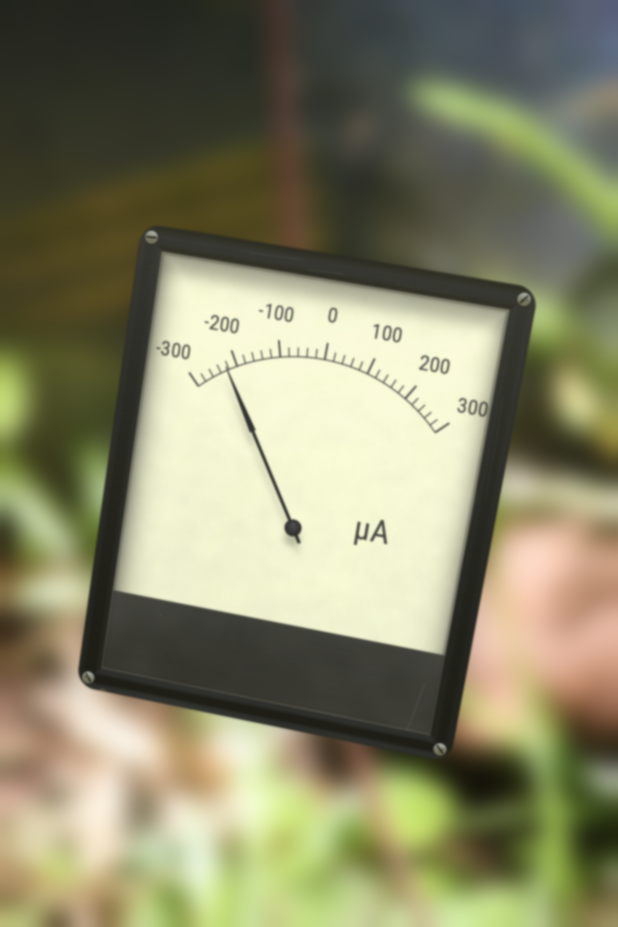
µA -220
